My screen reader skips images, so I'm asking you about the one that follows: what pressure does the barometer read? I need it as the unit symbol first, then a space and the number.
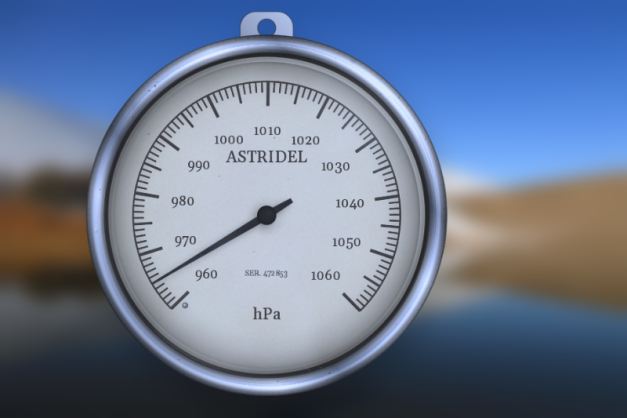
hPa 965
